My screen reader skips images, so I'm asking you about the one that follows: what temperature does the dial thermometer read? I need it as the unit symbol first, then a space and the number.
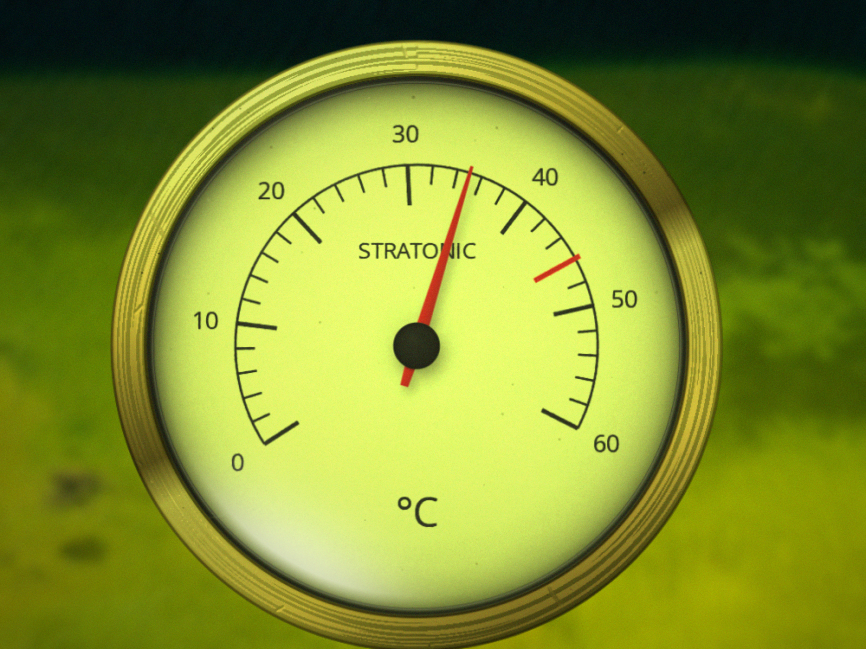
°C 35
